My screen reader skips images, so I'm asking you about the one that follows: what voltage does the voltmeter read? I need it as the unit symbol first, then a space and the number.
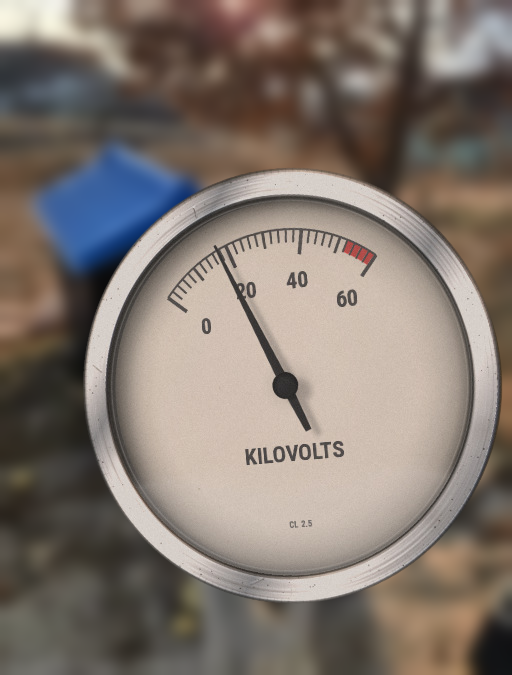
kV 18
